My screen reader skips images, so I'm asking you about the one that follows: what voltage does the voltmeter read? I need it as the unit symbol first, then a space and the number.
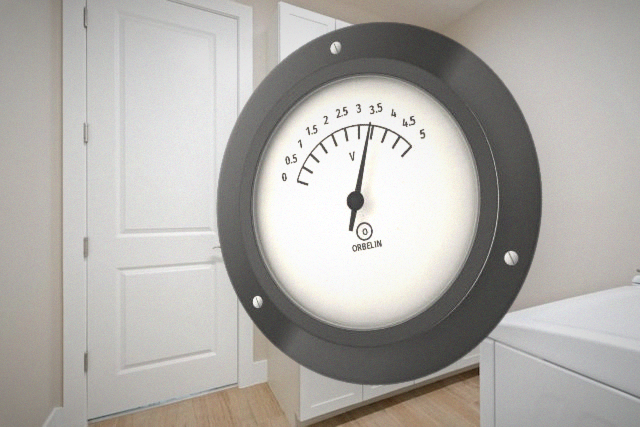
V 3.5
